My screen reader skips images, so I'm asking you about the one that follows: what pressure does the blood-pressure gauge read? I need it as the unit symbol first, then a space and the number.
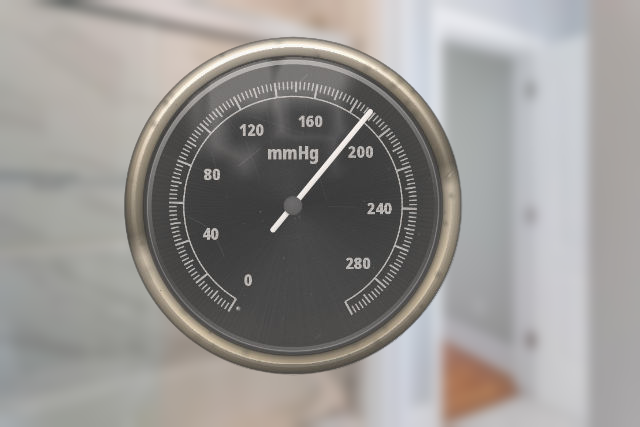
mmHg 188
